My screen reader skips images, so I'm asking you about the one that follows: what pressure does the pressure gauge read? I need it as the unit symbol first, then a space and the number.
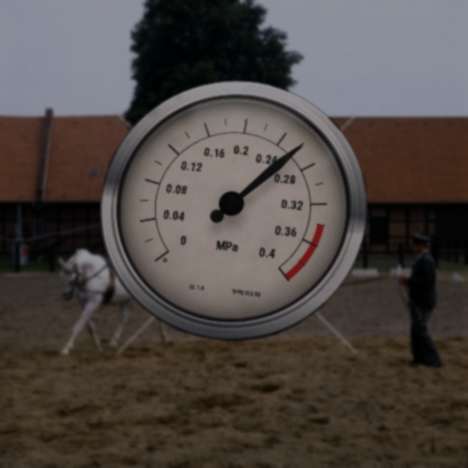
MPa 0.26
